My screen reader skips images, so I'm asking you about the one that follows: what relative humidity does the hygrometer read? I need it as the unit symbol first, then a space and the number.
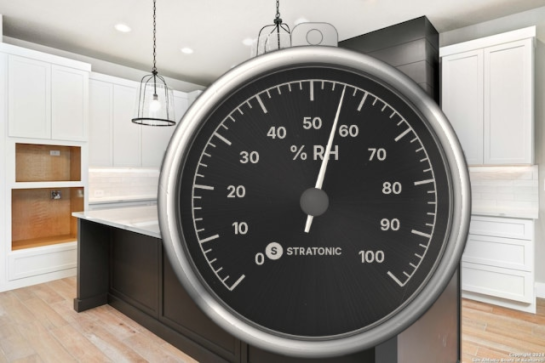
% 56
